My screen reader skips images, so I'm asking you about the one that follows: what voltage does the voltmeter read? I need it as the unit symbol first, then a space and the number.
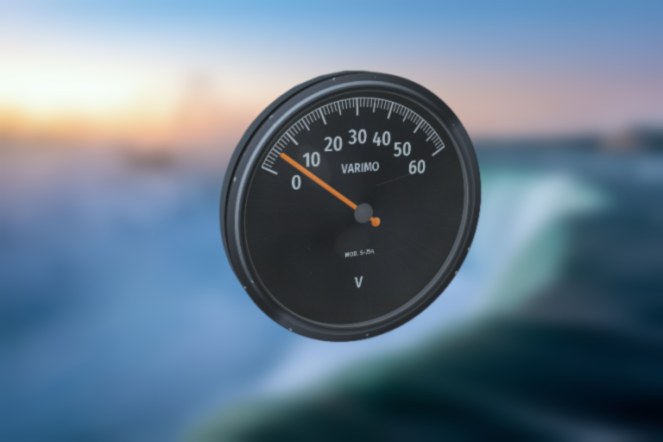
V 5
